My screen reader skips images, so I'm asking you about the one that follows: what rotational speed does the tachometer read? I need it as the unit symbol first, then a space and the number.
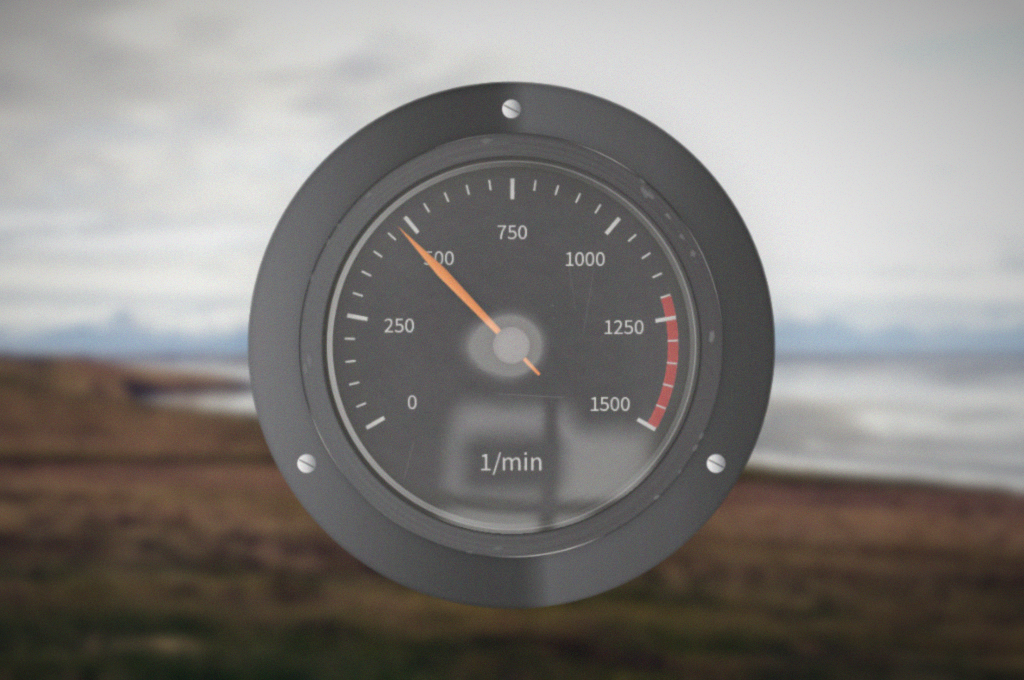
rpm 475
